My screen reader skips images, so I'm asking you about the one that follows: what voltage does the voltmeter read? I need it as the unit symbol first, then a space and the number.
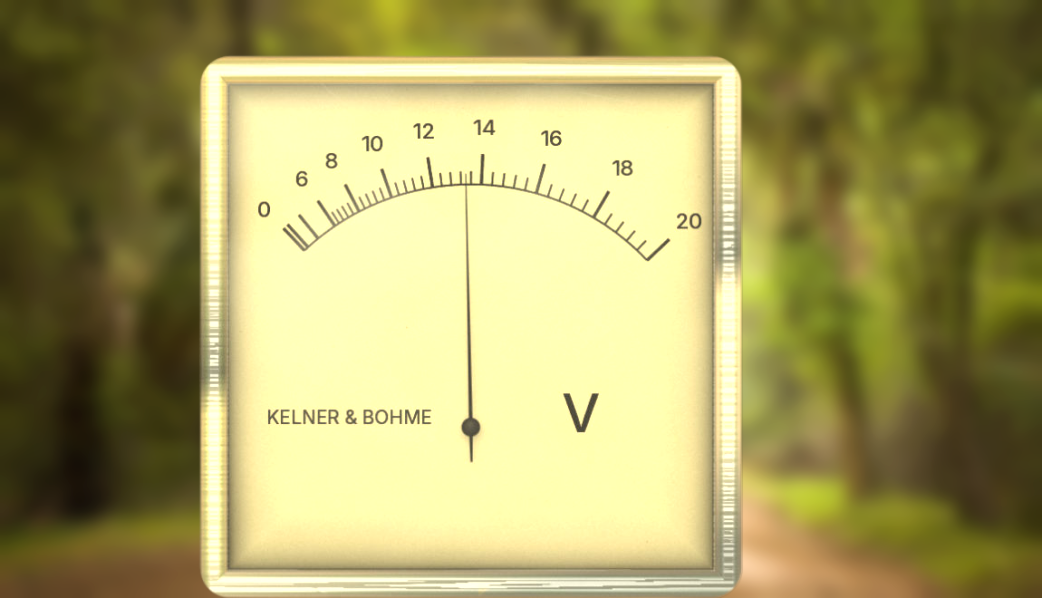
V 13.4
